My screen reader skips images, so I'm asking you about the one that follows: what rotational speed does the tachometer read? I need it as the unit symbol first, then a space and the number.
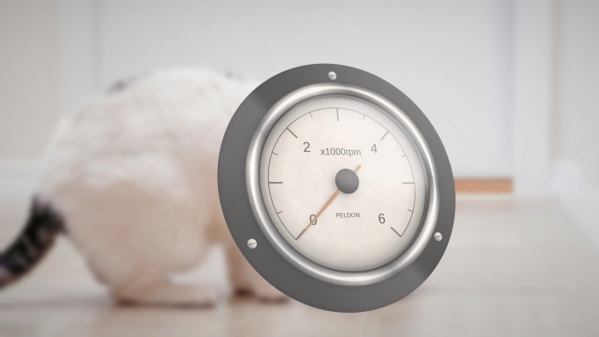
rpm 0
